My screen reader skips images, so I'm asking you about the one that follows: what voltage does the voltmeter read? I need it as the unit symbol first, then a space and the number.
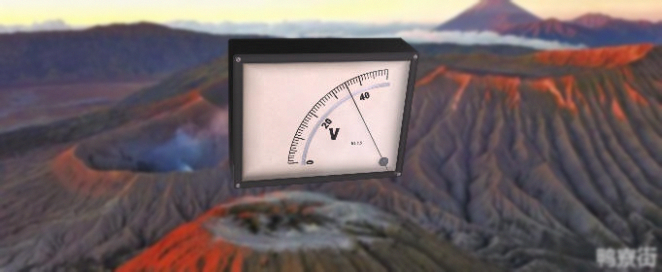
V 35
